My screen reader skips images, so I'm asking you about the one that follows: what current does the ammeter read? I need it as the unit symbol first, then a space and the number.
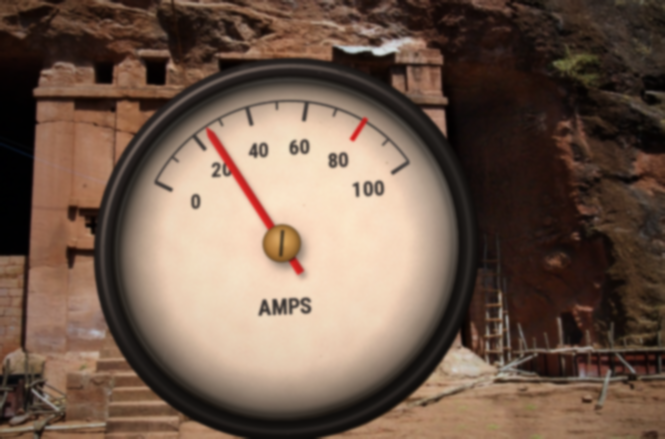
A 25
